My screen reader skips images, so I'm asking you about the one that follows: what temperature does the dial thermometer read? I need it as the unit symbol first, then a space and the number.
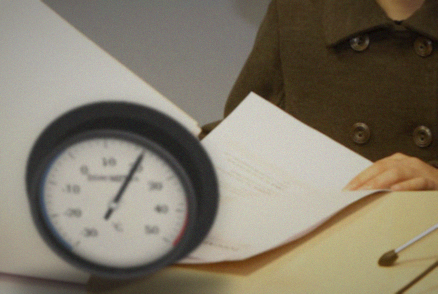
°C 20
